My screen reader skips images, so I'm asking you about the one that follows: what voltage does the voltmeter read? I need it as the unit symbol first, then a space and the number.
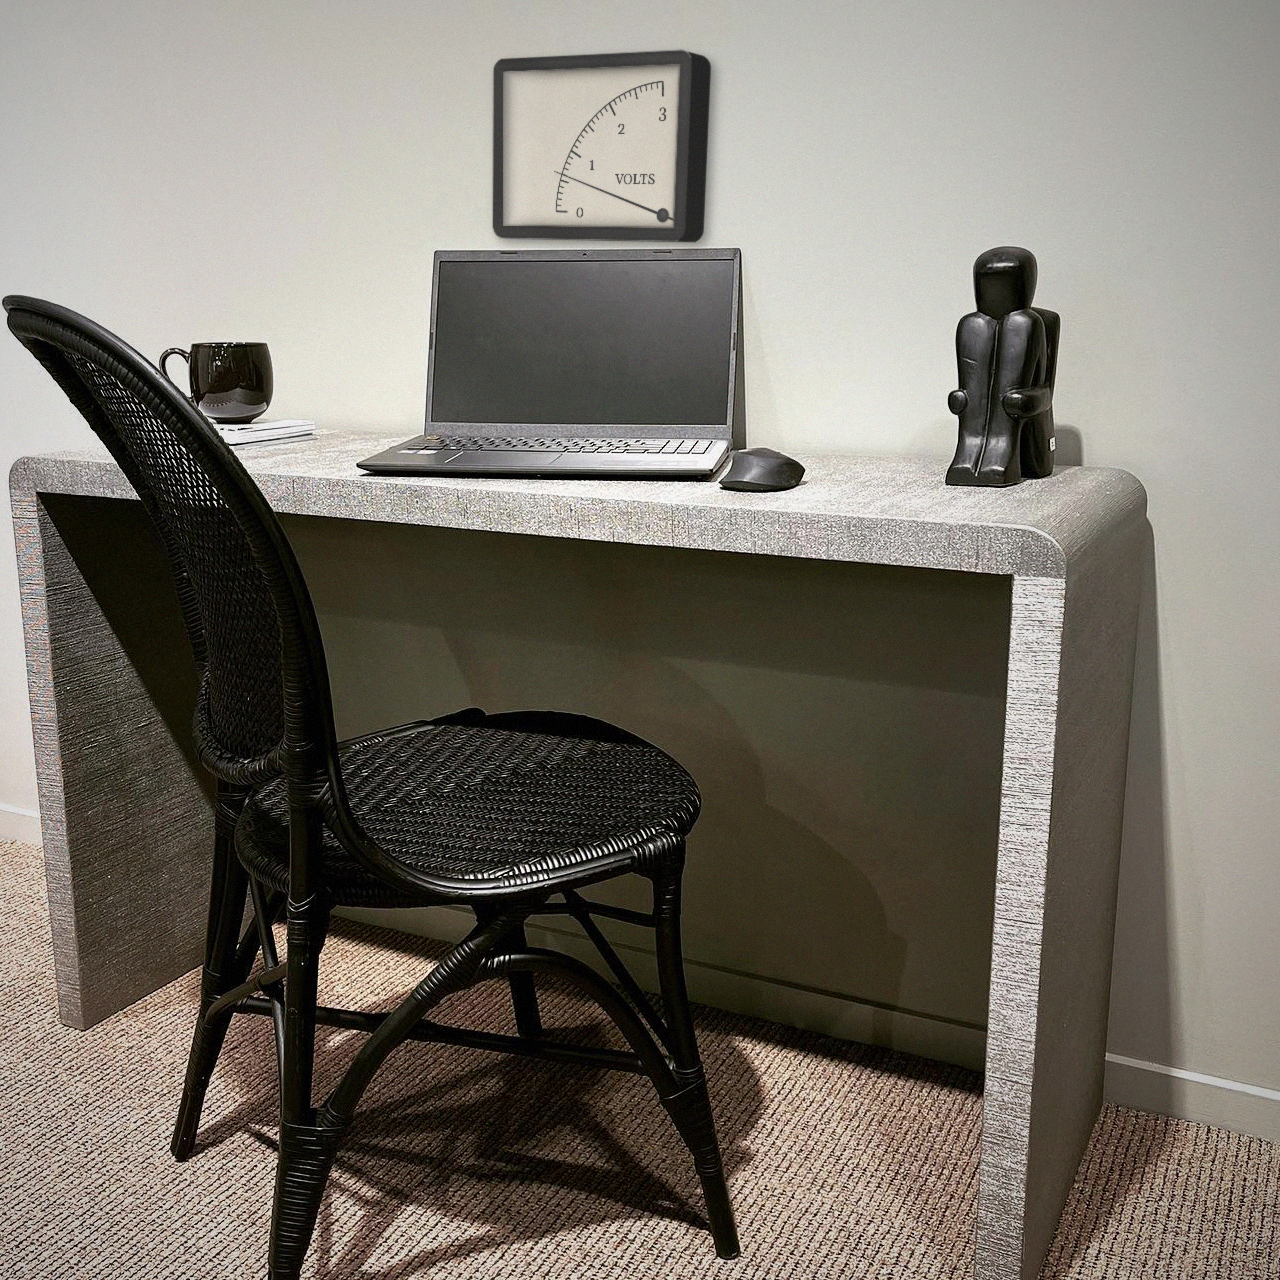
V 0.6
